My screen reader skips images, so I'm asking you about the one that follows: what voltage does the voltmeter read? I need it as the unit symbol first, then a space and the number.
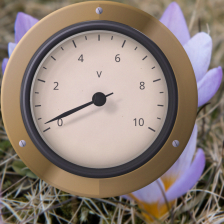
V 0.25
